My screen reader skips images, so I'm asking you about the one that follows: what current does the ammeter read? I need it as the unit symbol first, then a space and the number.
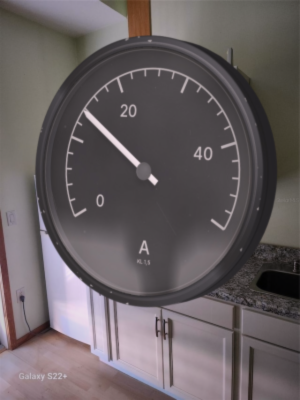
A 14
